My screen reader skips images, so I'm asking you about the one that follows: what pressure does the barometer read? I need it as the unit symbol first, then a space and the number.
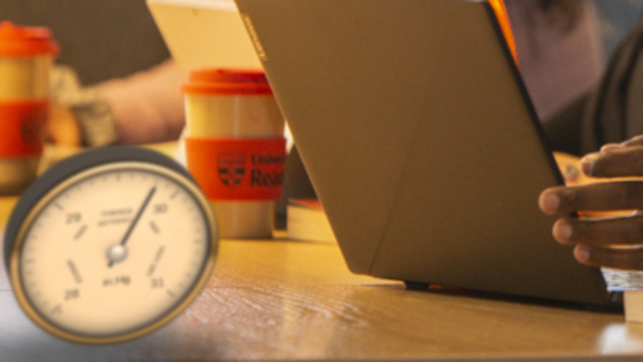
inHg 29.8
